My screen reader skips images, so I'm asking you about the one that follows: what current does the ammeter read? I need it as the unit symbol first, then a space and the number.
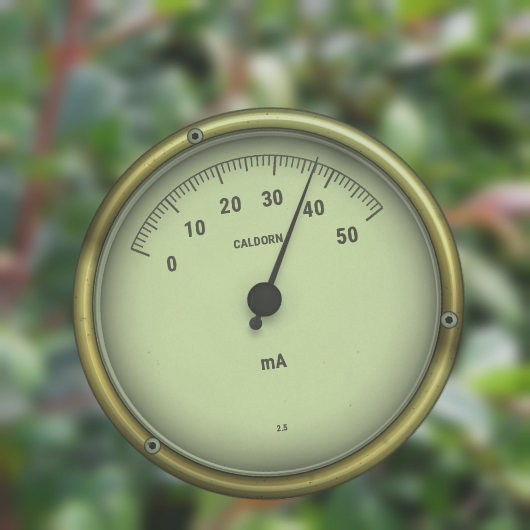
mA 37
